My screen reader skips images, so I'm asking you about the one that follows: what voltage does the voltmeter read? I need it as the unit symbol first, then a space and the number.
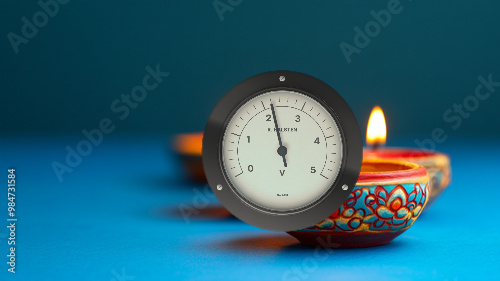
V 2.2
